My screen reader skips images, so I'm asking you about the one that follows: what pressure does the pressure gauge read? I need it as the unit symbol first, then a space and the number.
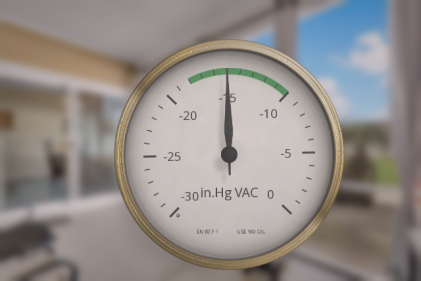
inHg -15
